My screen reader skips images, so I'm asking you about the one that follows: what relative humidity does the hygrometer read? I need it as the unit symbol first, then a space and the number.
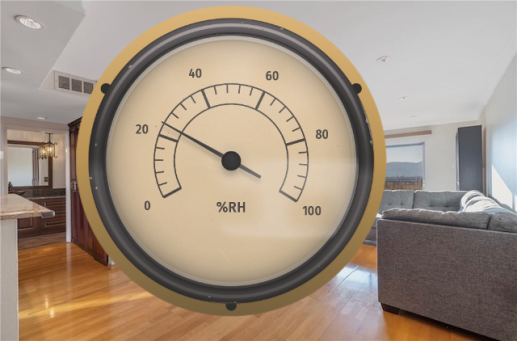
% 24
